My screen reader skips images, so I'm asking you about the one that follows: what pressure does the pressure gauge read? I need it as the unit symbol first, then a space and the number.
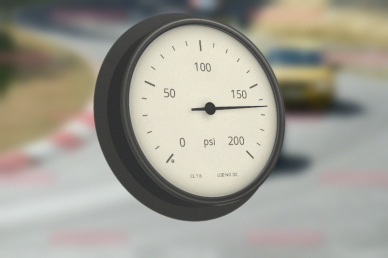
psi 165
